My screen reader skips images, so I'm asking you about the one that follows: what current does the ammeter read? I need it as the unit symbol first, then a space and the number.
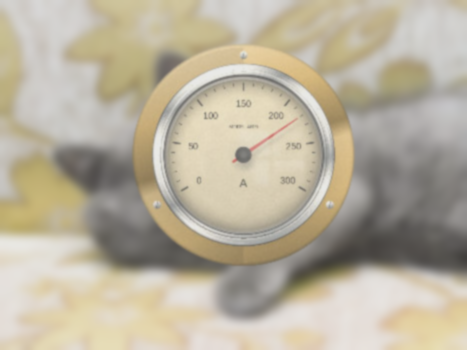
A 220
